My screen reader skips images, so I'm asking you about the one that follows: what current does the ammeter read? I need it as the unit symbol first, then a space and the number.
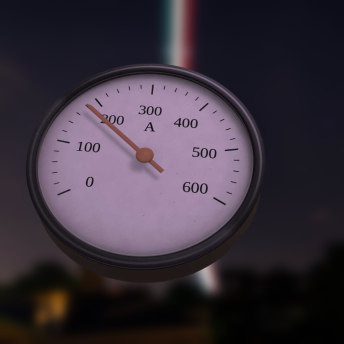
A 180
